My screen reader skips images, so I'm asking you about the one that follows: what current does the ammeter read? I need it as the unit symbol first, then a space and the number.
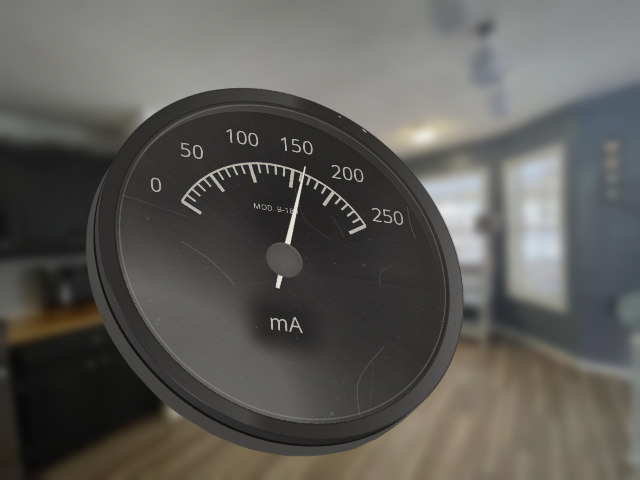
mA 160
